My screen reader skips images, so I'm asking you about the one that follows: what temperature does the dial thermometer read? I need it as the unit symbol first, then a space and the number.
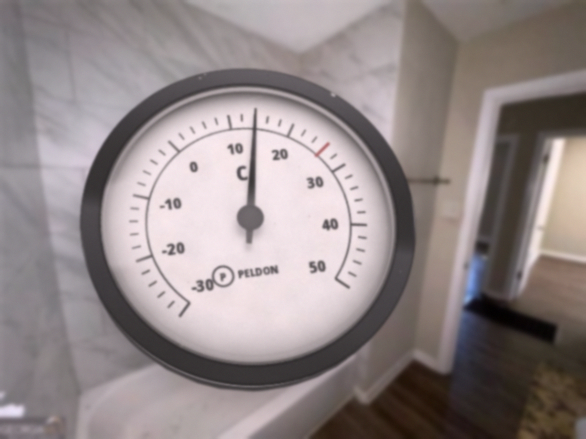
°C 14
